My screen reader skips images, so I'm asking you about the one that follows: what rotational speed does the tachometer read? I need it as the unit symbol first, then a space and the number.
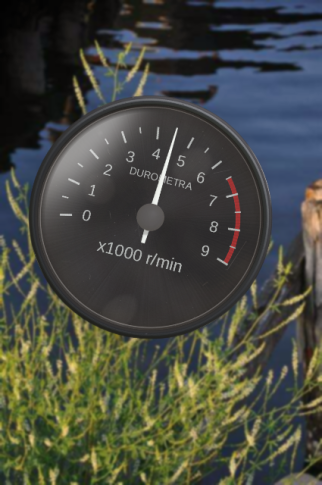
rpm 4500
